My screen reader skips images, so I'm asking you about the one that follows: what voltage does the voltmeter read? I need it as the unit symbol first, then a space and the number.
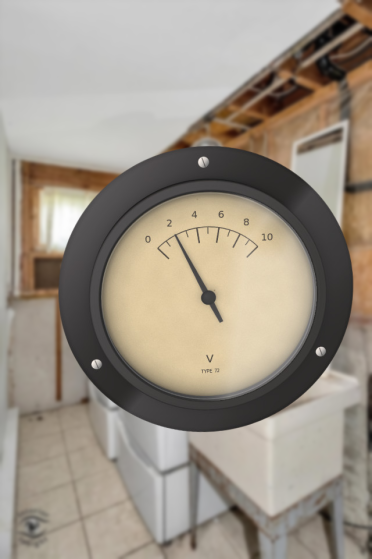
V 2
